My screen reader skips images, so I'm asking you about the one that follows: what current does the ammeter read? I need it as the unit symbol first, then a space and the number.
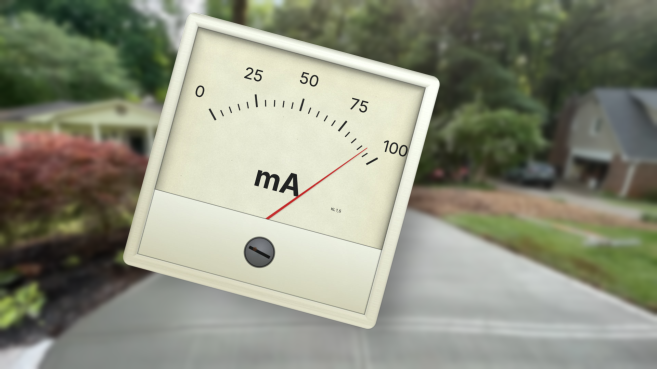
mA 92.5
